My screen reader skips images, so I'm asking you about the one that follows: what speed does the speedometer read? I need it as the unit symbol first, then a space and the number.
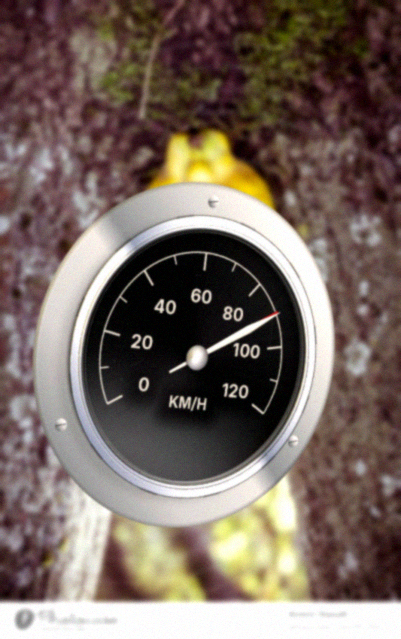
km/h 90
